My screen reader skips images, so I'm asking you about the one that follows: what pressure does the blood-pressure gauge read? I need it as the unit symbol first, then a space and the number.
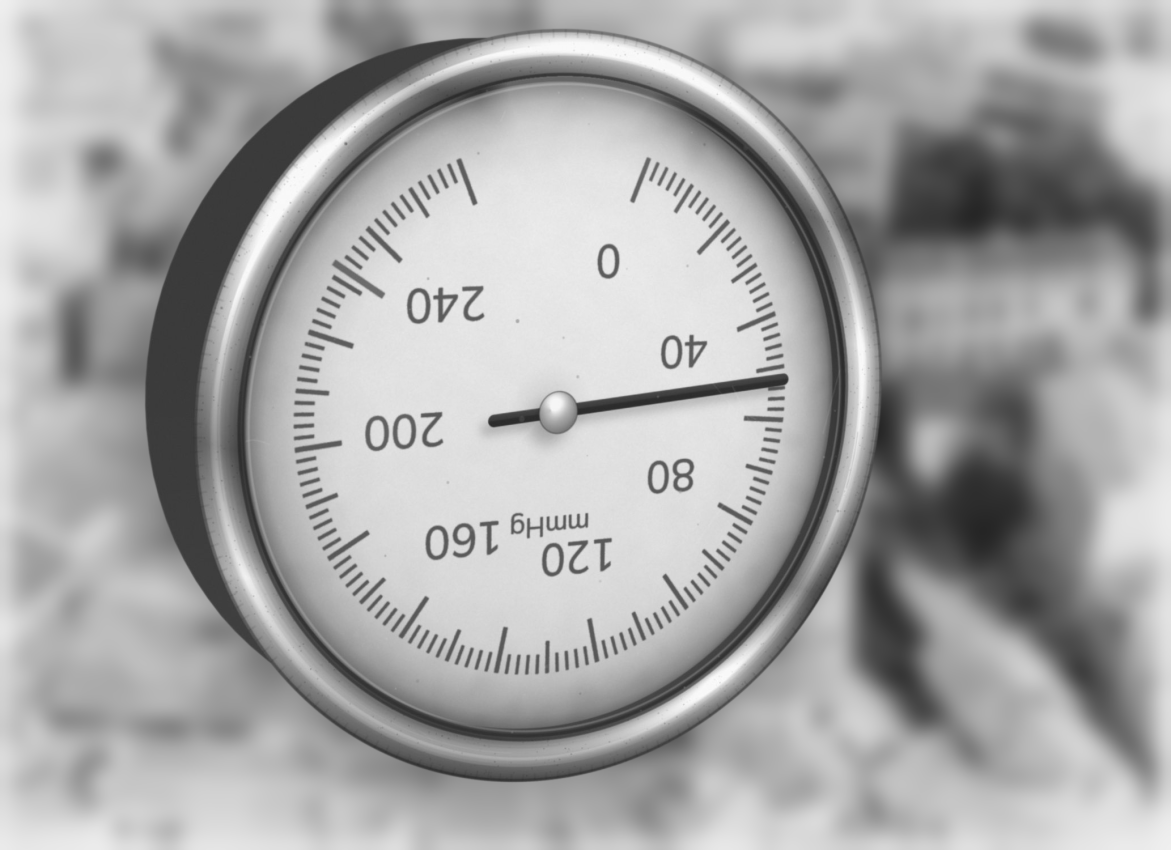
mmHg 52
